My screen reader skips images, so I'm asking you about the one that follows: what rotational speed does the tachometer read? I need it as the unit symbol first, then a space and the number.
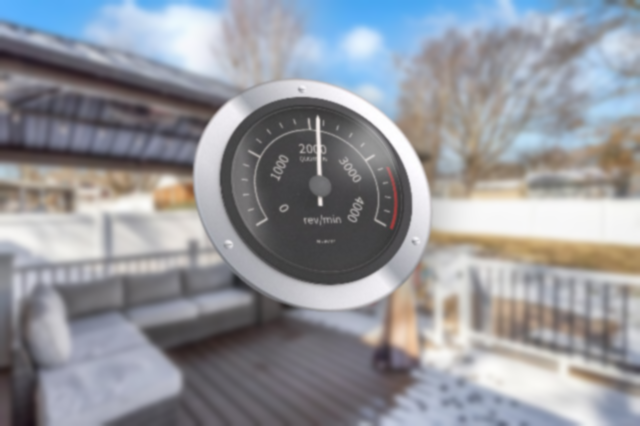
rpm 2100
